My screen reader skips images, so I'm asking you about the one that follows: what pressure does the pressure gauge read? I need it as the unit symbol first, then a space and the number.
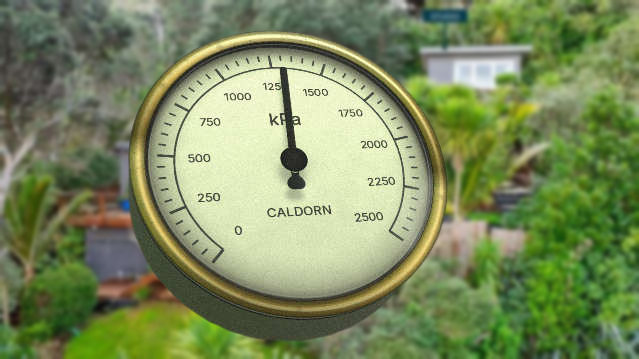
kPa 1300
